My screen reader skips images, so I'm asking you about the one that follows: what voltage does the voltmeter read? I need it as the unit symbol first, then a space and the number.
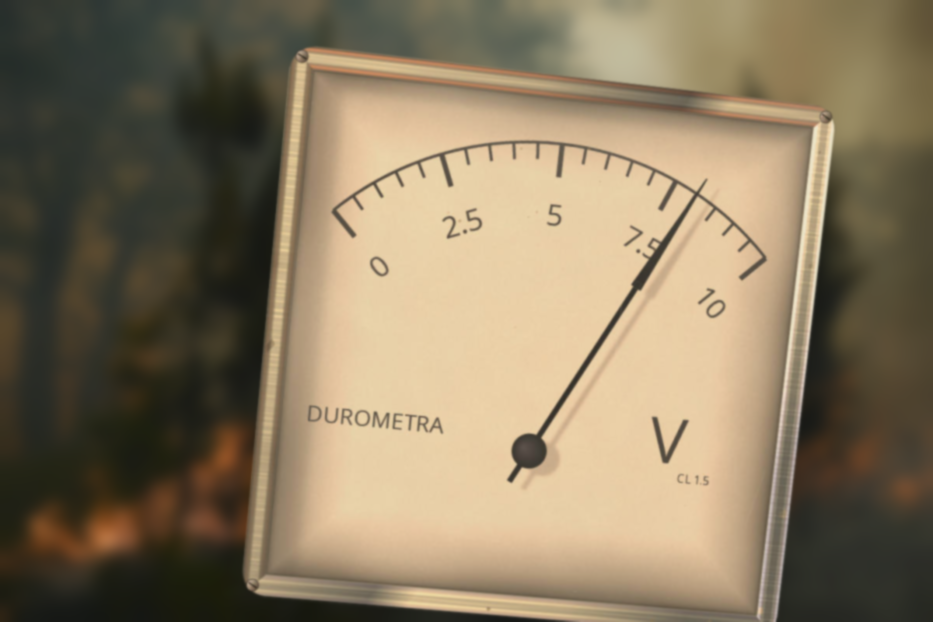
V 8
